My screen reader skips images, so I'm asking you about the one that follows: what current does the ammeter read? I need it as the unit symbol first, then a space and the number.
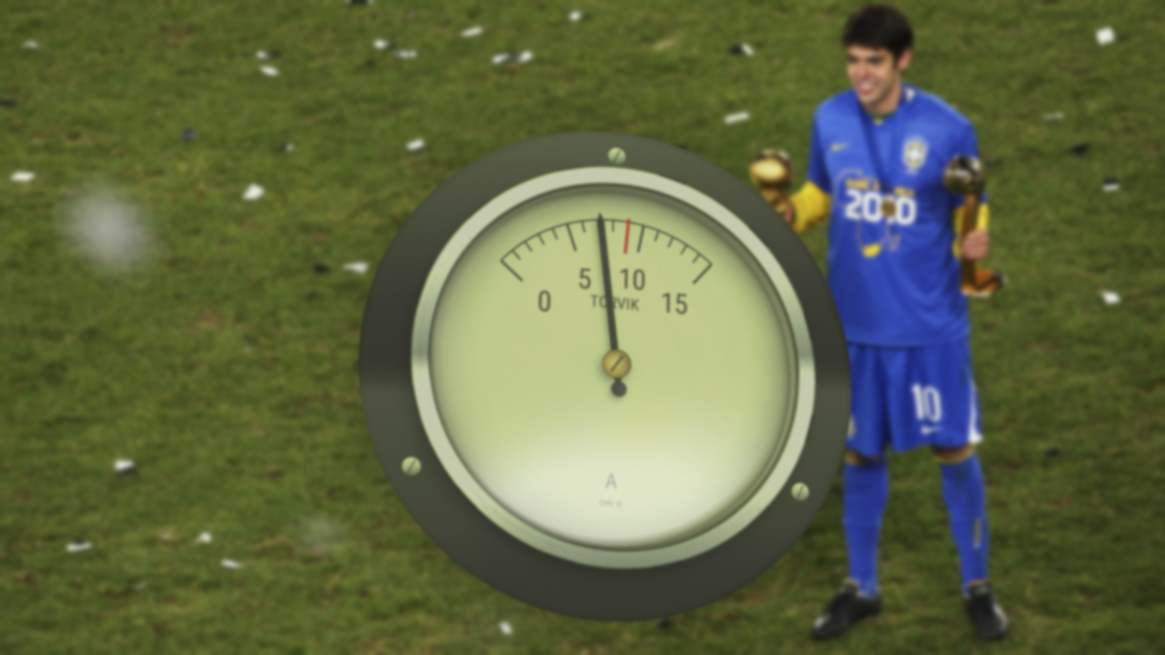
A 7
